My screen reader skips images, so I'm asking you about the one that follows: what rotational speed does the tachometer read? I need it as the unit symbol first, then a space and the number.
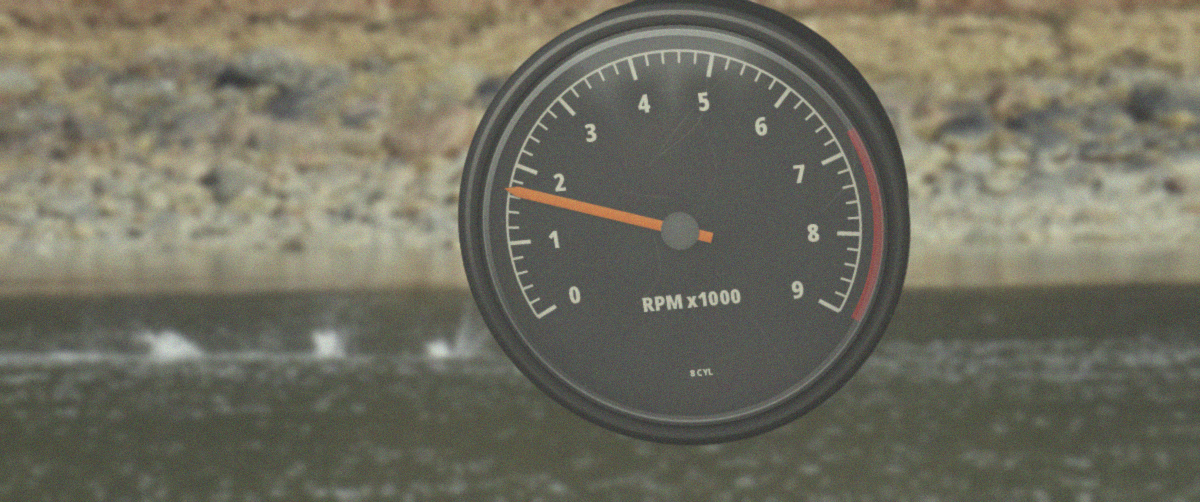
rpm 1700
